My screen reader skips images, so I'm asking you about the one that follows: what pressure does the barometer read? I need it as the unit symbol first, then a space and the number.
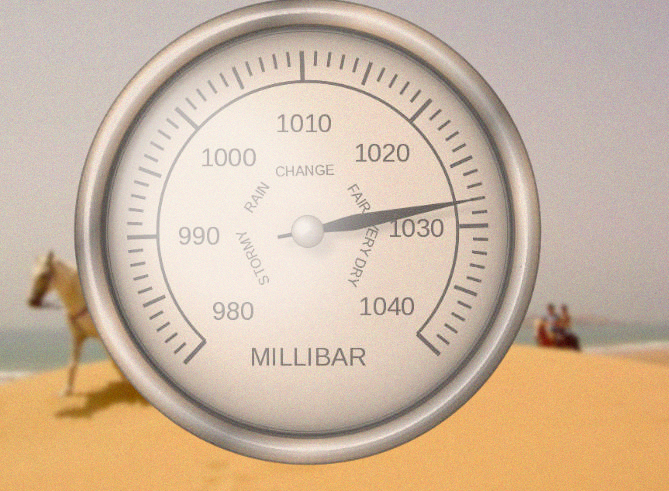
mbar 1028
